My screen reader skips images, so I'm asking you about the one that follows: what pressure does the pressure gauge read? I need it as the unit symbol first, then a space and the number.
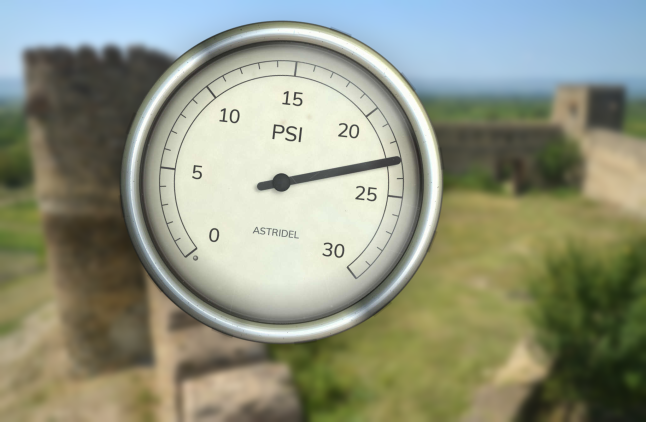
psi 23
